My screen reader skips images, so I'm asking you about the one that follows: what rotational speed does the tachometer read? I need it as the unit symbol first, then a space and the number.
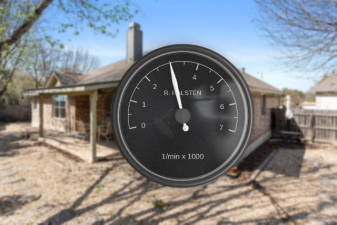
rpm 3000
